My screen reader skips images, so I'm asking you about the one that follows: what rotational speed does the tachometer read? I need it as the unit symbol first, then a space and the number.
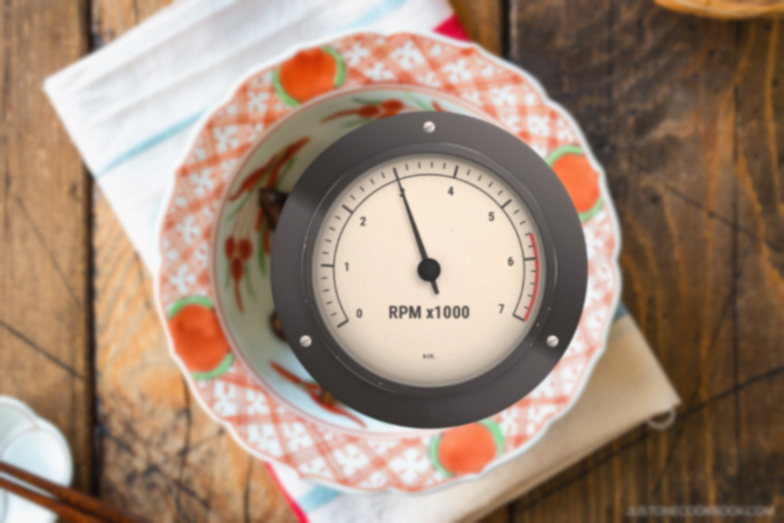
rpm 3000
